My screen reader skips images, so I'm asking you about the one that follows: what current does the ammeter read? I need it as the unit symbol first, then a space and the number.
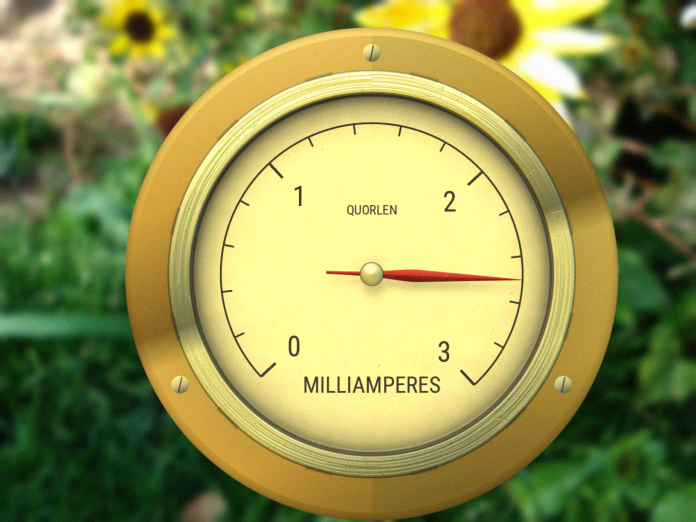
mA 2.5
